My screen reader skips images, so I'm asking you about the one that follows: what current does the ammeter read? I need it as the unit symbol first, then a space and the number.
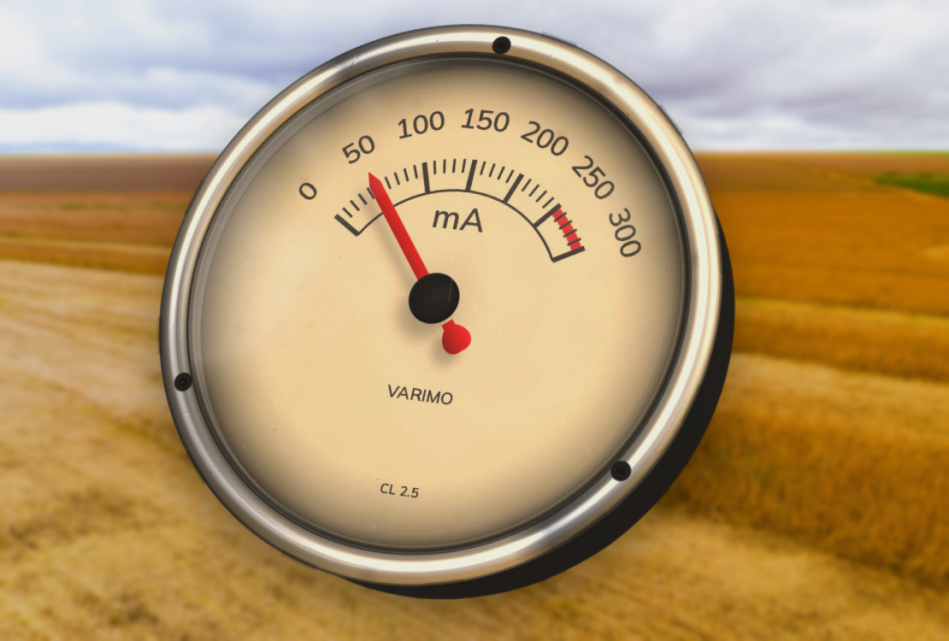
mA 50
